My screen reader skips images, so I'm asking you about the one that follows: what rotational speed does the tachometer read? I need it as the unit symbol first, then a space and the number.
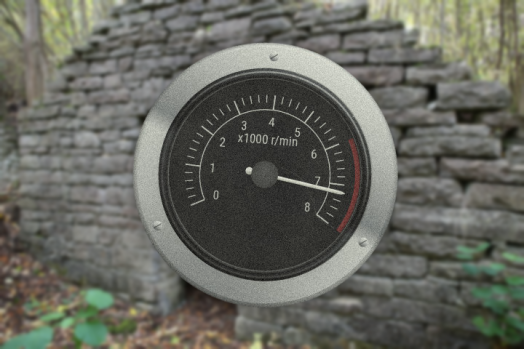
rpm 7200
